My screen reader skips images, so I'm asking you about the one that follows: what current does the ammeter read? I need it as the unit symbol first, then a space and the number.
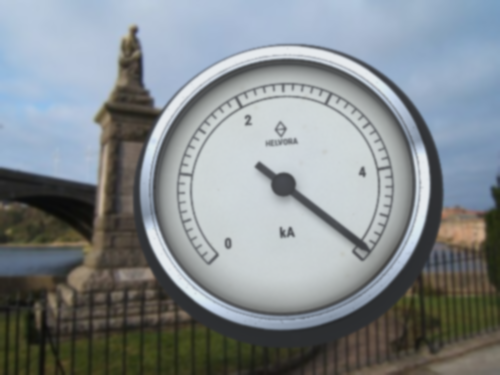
kA 4.9
